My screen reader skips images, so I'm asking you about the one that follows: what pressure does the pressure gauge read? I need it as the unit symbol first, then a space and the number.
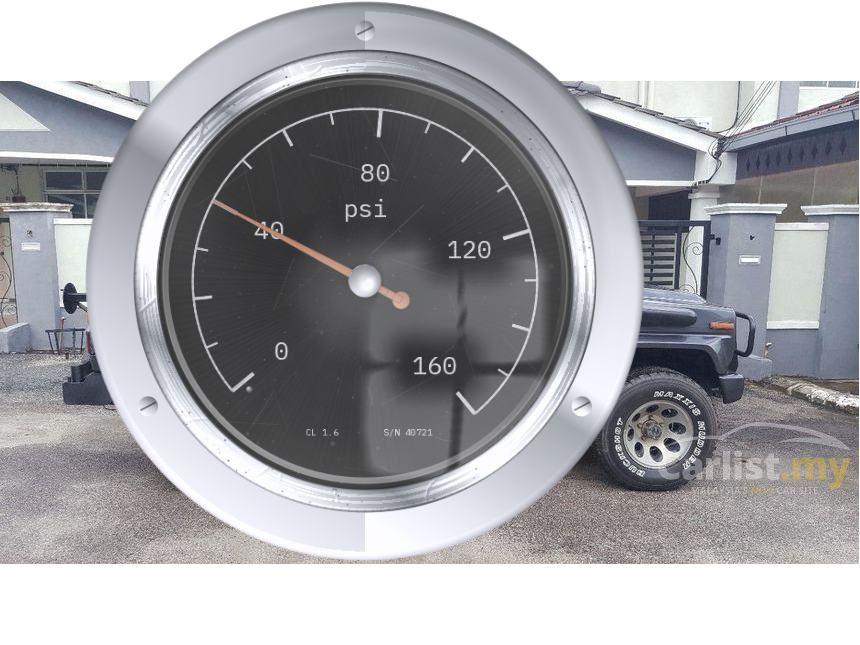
psi 40
